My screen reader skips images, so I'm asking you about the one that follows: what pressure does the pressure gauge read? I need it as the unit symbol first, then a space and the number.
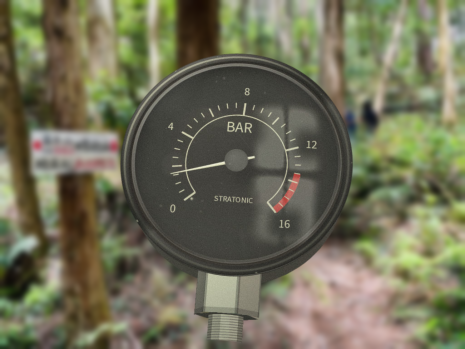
bar 1.5
